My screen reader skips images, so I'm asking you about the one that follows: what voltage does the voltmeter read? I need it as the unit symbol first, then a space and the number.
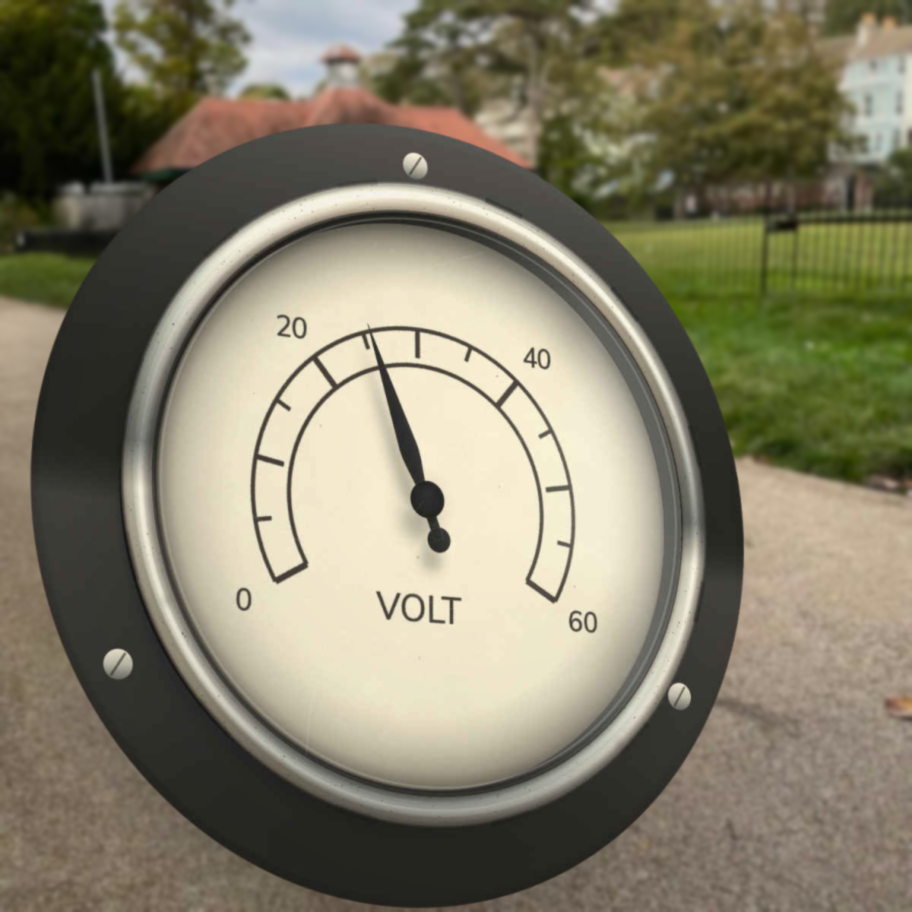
V 25
